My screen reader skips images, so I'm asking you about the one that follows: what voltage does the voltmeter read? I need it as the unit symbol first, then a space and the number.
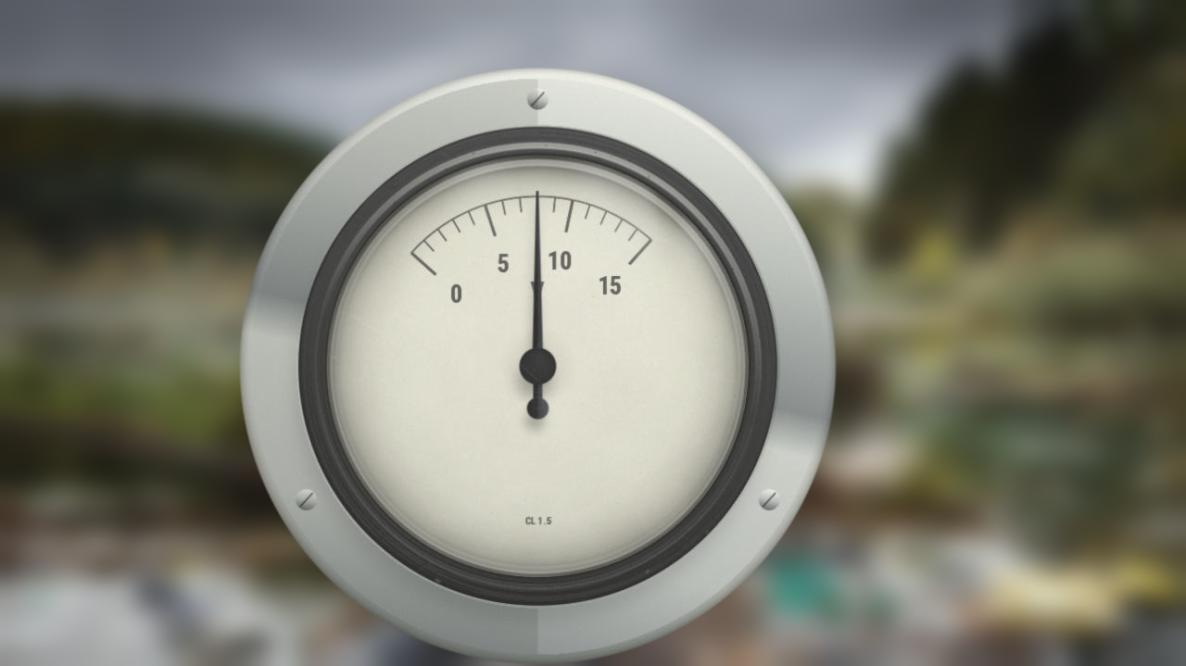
V 8
